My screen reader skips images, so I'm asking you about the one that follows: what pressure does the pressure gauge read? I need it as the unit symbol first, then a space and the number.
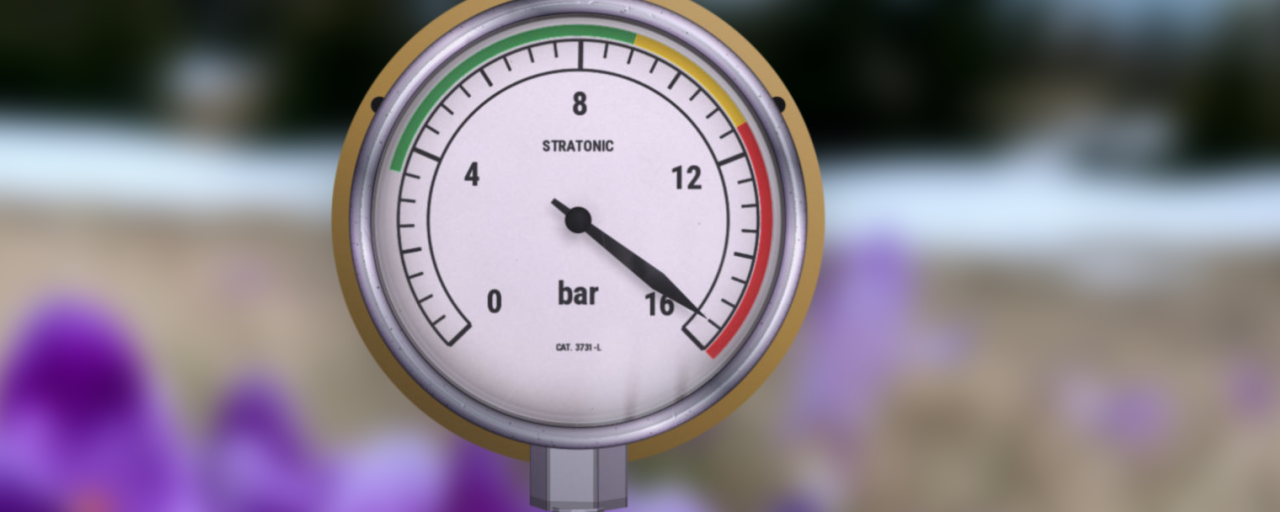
bar 15.5
